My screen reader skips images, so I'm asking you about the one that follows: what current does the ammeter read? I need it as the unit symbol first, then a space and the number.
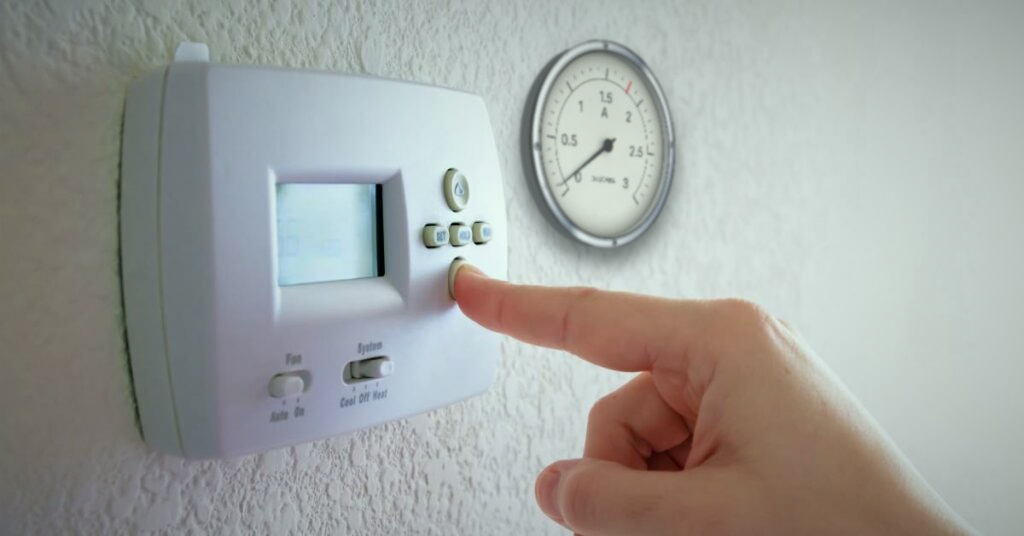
A 0.1
